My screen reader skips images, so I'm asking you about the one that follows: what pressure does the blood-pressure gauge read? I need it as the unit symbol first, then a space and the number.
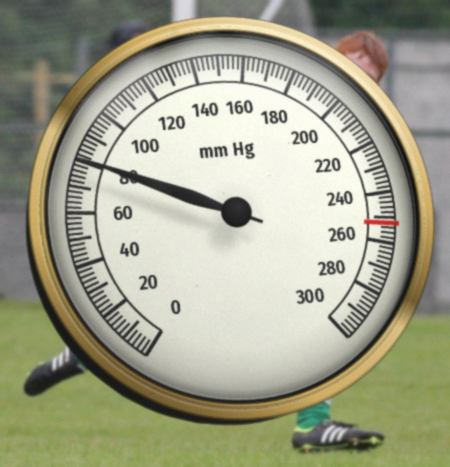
mmHg 80
